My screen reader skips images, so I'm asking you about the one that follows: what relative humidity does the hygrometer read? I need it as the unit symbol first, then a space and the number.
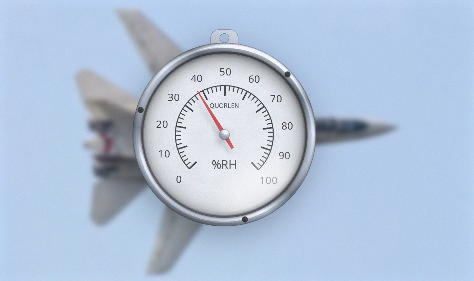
% 38
